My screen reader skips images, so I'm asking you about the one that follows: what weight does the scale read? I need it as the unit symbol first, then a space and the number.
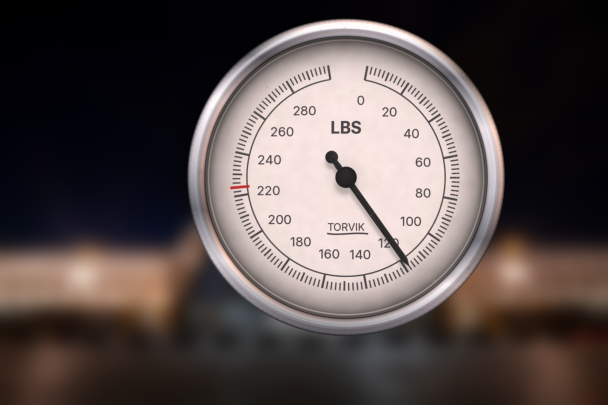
lb 118
